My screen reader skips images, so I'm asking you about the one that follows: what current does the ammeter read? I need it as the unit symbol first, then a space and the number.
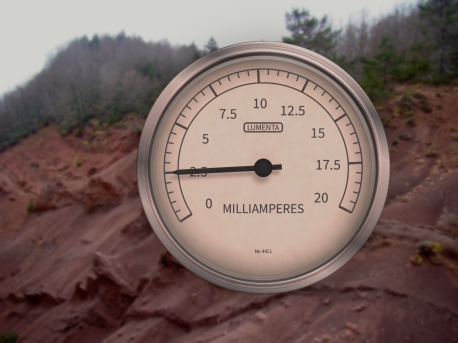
mA 2.5
